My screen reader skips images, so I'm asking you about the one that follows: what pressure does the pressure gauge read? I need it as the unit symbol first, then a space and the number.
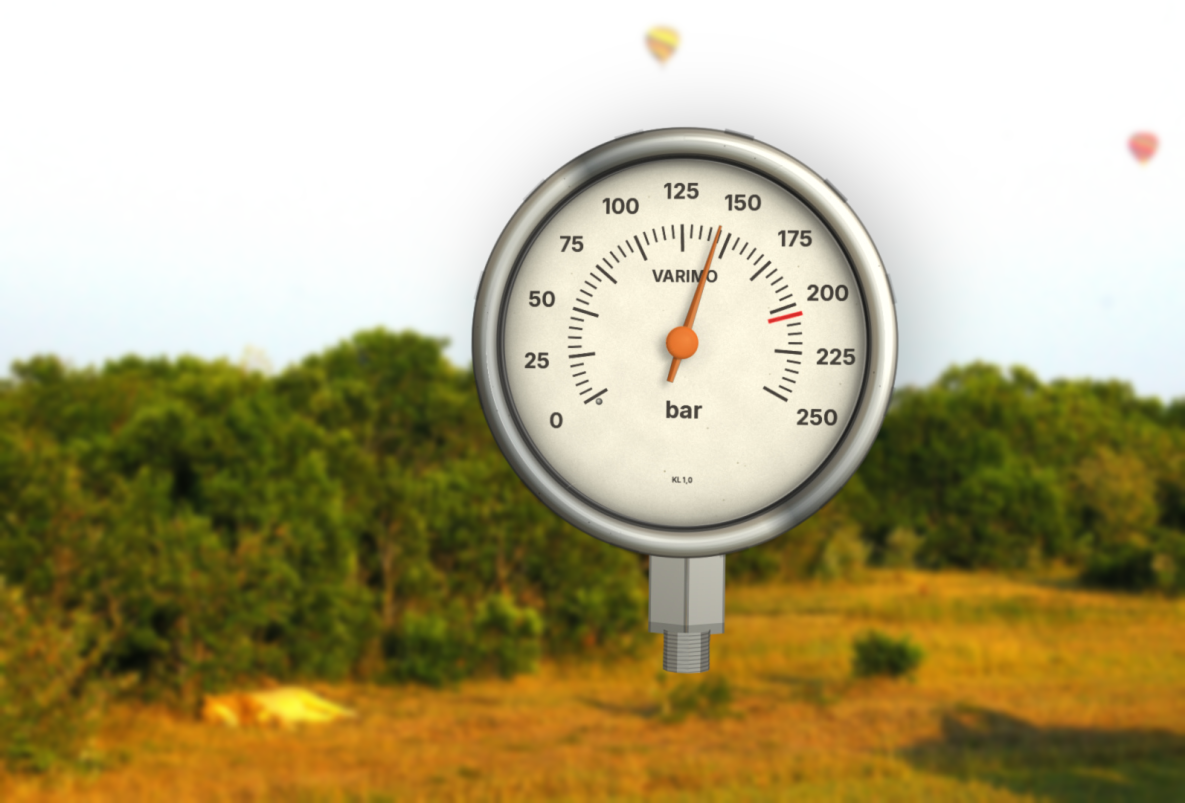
bar 145
